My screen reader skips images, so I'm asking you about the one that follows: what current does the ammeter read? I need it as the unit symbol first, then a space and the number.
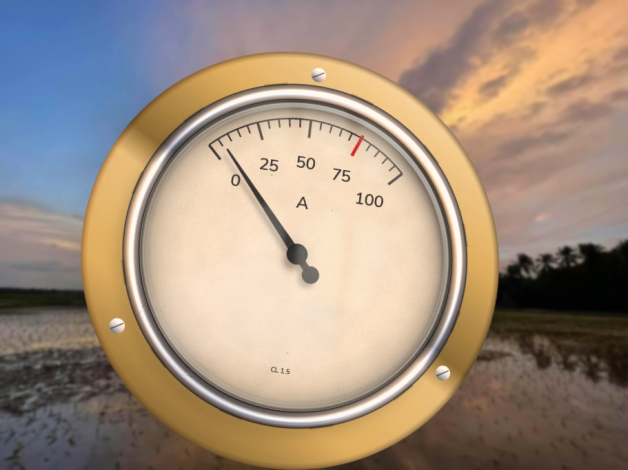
A 5
